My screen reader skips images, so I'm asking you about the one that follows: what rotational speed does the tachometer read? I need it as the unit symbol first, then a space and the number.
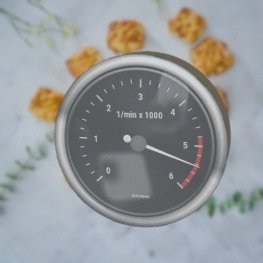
rpm 5400
